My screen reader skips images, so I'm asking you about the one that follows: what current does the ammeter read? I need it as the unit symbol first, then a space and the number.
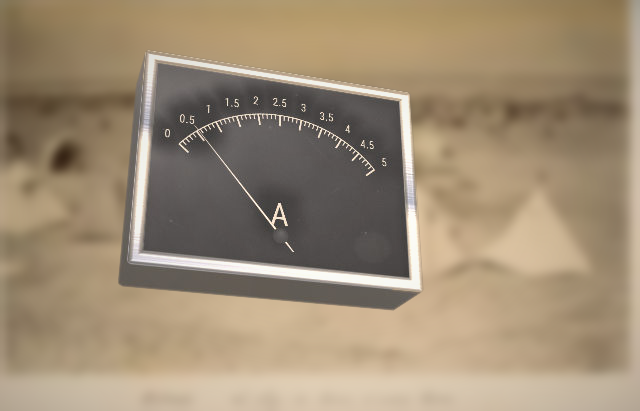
A 0.5
